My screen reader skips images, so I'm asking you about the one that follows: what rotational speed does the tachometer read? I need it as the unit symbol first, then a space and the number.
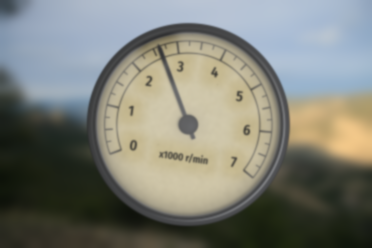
rpm 2625
